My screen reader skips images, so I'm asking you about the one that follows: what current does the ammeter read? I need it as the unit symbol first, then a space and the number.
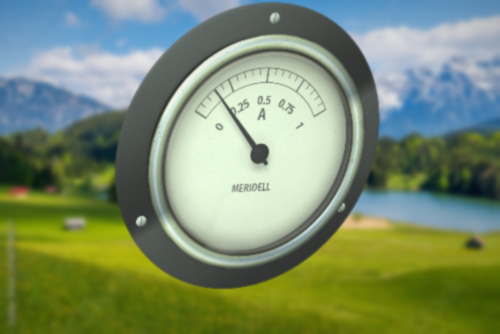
A 0.15
